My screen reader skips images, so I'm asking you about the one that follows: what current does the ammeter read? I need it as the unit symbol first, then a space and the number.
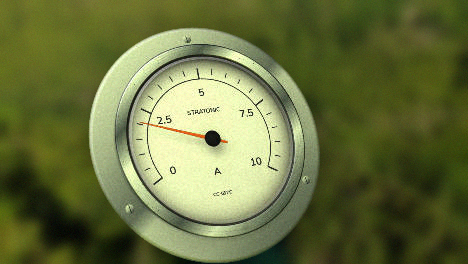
A 2
